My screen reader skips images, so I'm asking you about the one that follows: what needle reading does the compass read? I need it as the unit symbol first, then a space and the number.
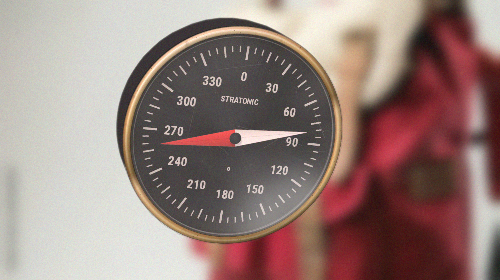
° 260
